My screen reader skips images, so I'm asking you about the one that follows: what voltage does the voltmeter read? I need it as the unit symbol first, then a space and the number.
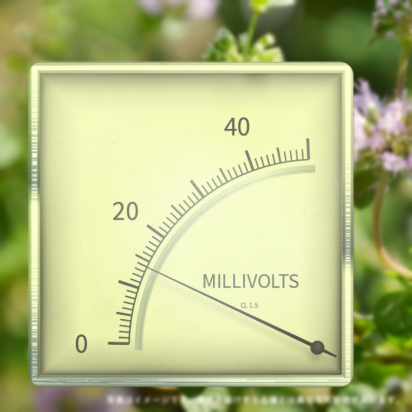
mV 14
